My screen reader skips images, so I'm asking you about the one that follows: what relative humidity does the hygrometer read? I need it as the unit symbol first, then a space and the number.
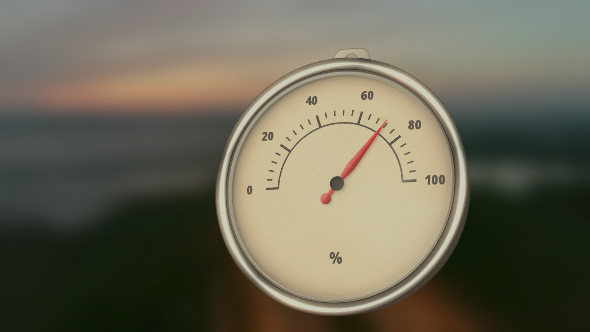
% 72
